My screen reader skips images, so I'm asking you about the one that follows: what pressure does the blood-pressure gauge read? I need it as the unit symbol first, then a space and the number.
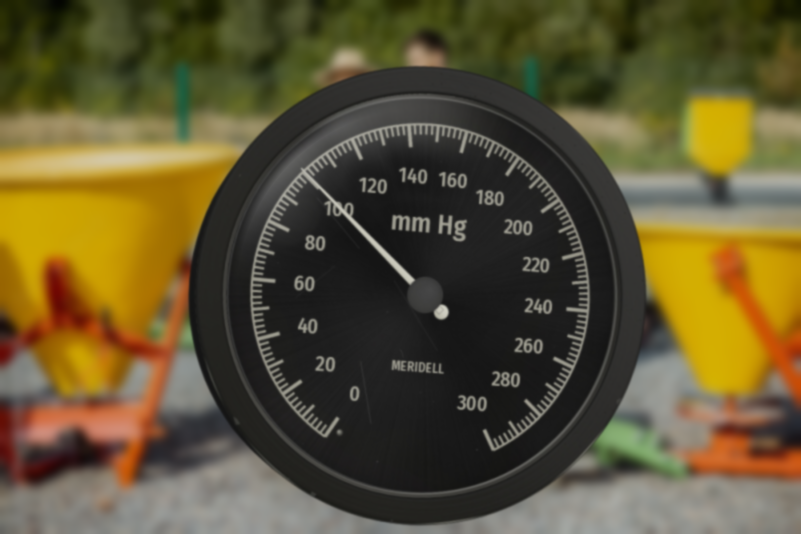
mmHg 100
